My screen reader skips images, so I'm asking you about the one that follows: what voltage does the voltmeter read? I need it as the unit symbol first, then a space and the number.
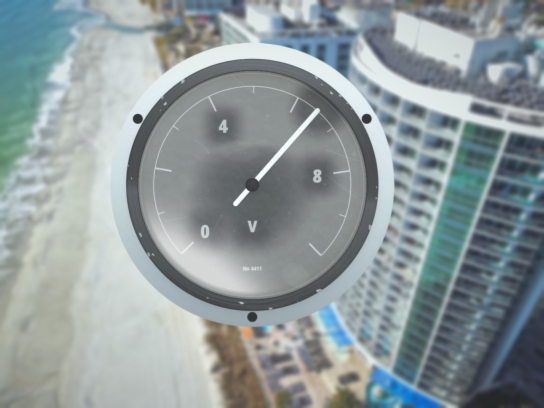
V 6.5
